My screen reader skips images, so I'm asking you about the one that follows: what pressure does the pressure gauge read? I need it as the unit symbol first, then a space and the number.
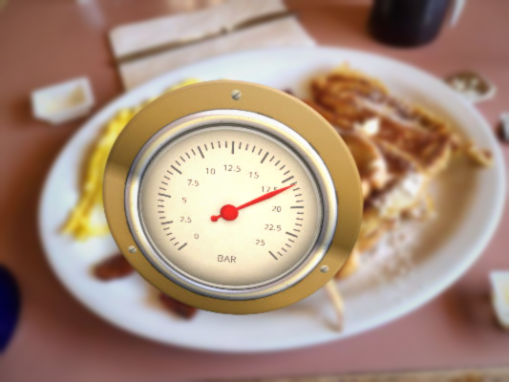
bar 18
